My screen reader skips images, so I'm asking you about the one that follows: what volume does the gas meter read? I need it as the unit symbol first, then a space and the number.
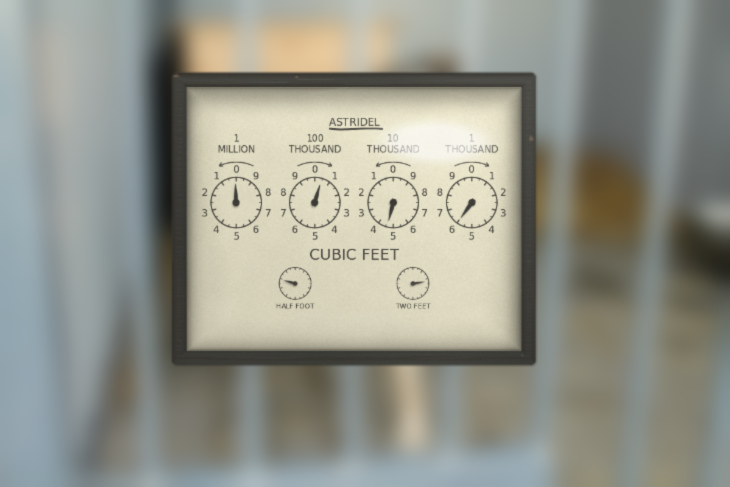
ft³ 4600
